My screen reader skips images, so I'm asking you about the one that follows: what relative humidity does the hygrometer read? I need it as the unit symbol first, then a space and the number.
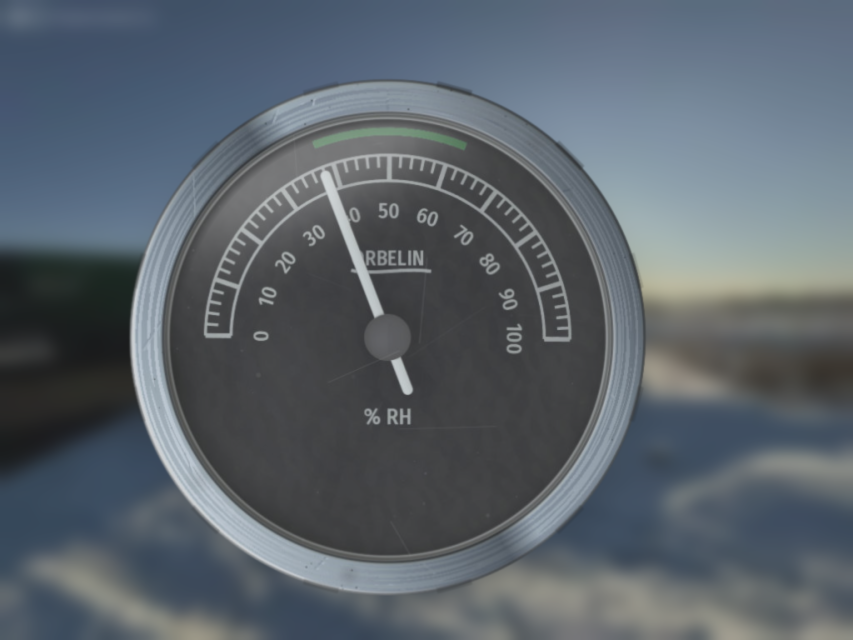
% 38
